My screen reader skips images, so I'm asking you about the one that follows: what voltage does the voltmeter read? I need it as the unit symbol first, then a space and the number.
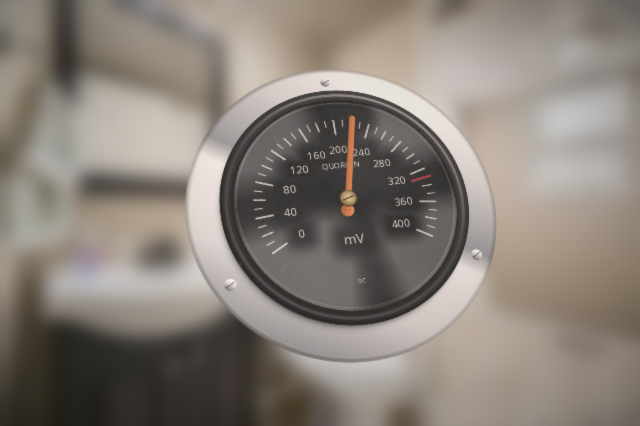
mV 220
